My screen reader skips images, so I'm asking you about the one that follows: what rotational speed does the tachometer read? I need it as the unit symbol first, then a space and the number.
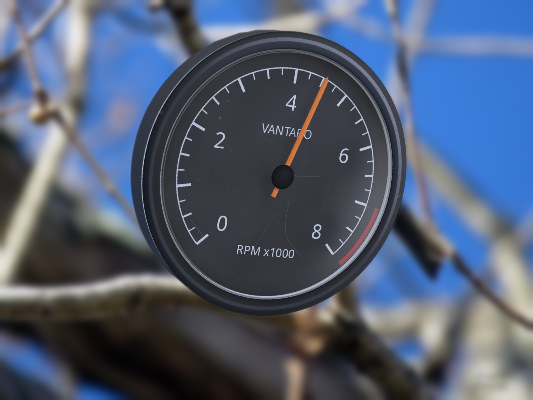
rpm 4500
